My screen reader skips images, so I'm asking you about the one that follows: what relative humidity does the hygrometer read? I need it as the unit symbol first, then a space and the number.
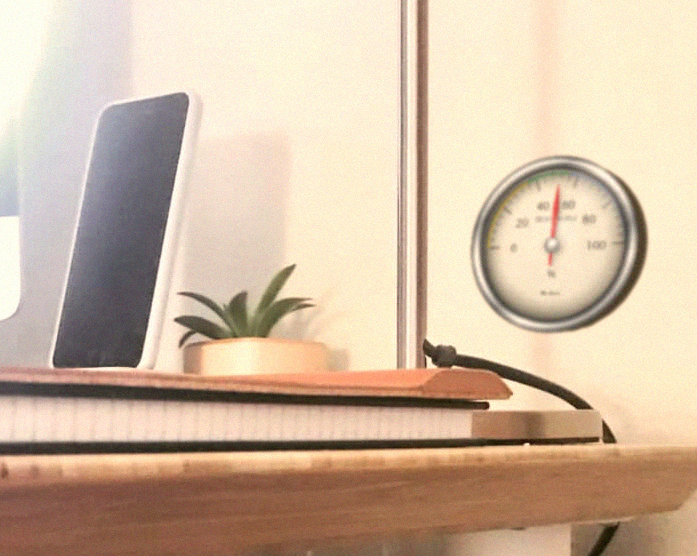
% 52
